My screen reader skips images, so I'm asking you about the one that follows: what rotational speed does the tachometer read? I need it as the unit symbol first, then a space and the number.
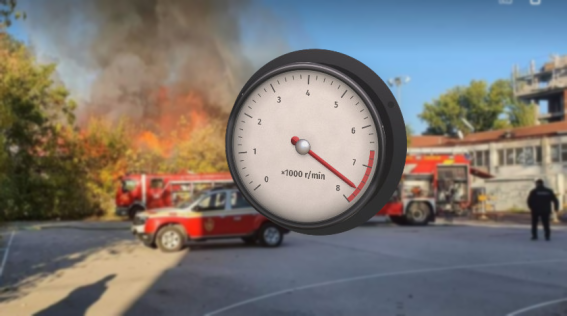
rpm 7600
